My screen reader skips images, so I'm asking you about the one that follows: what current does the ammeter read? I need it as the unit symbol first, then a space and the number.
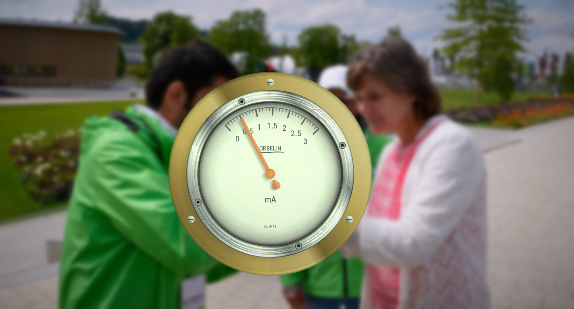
mA 0.5
